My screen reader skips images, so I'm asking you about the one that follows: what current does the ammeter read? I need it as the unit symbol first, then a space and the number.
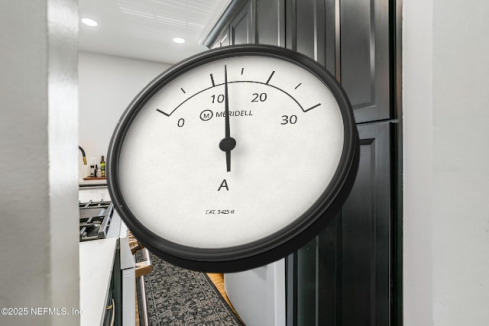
A 12.5
